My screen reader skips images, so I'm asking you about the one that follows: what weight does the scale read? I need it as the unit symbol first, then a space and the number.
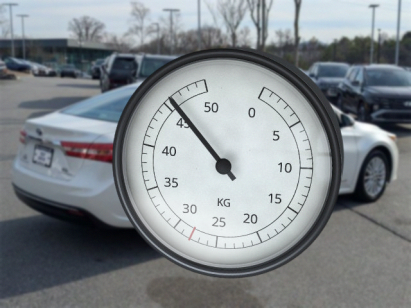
kg 46
